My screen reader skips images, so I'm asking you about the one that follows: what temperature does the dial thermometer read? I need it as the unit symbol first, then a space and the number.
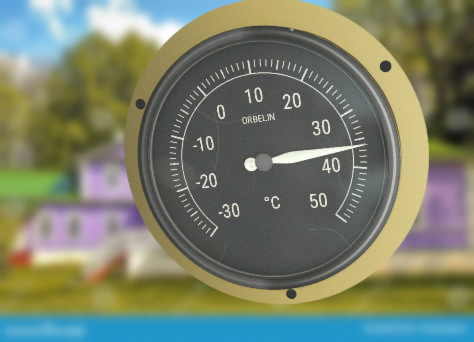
°C 36
